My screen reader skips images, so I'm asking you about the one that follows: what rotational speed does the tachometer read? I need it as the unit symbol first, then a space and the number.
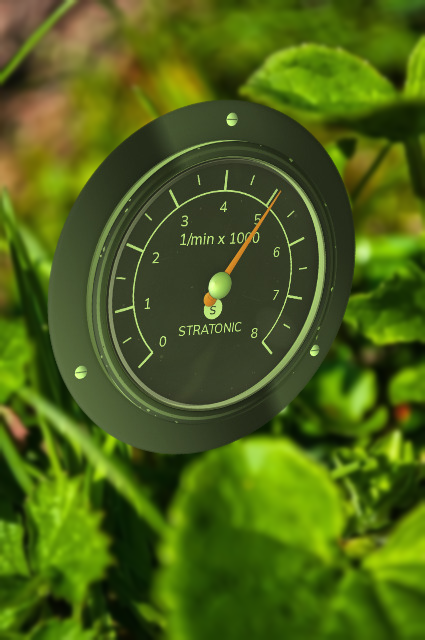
rpm 5000
